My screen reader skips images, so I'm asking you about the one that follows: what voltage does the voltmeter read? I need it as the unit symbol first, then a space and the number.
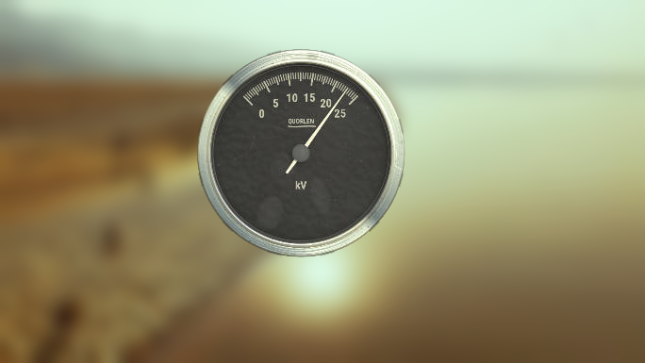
kV 22.5
